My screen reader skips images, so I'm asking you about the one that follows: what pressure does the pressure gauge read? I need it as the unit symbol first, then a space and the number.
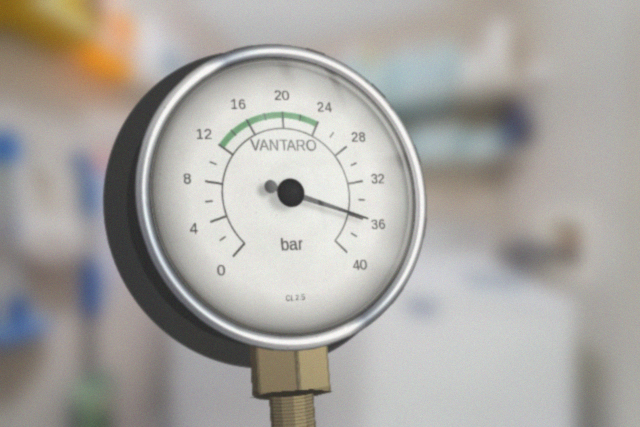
bar 36
